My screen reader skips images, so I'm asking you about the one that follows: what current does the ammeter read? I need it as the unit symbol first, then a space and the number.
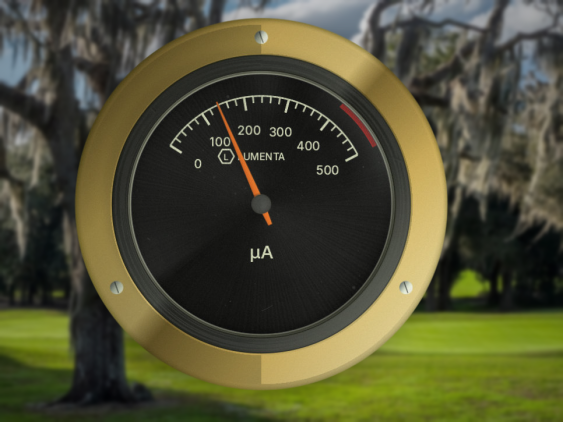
µA 140
